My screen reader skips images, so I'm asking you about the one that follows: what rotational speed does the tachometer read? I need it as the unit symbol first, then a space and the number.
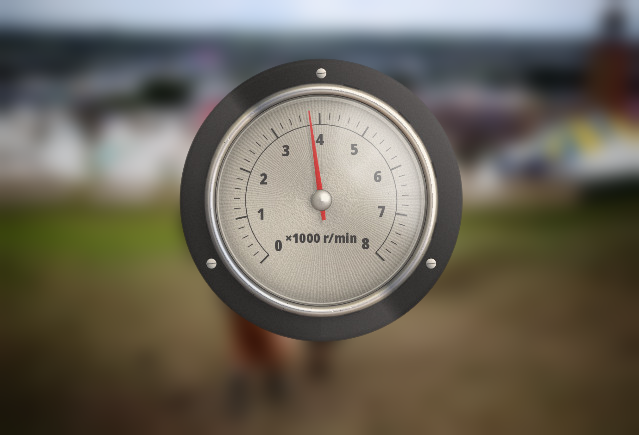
rpm 3800
